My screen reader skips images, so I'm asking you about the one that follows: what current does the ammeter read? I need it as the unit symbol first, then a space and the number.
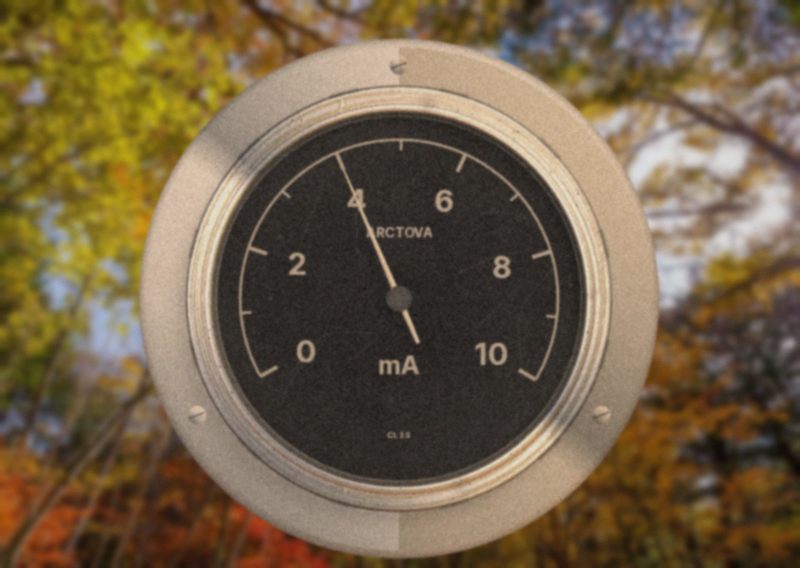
mA 4
